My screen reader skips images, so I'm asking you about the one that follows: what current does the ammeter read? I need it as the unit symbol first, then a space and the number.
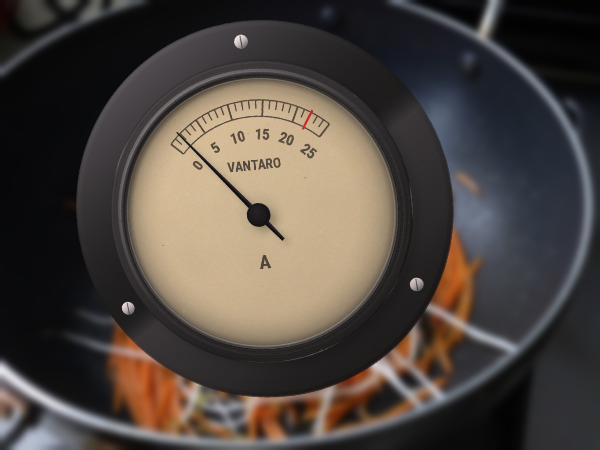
A 2
